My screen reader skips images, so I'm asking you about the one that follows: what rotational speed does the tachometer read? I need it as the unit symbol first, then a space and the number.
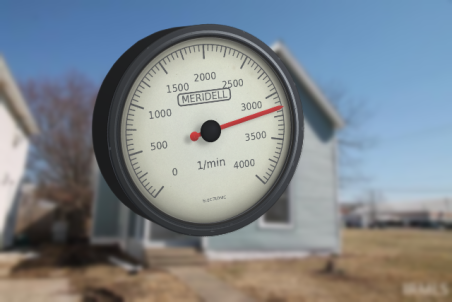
rpm 3150
